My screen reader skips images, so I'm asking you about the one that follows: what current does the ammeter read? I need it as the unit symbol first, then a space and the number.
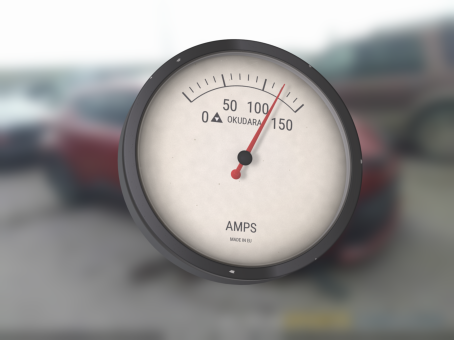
A 120
